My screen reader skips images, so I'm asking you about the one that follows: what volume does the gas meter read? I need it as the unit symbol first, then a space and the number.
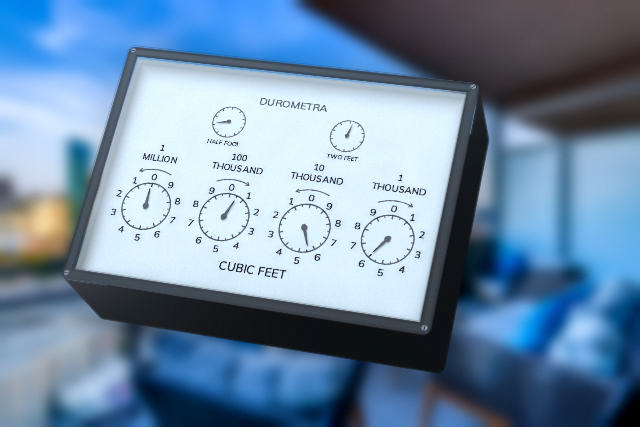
ft³ 5600
